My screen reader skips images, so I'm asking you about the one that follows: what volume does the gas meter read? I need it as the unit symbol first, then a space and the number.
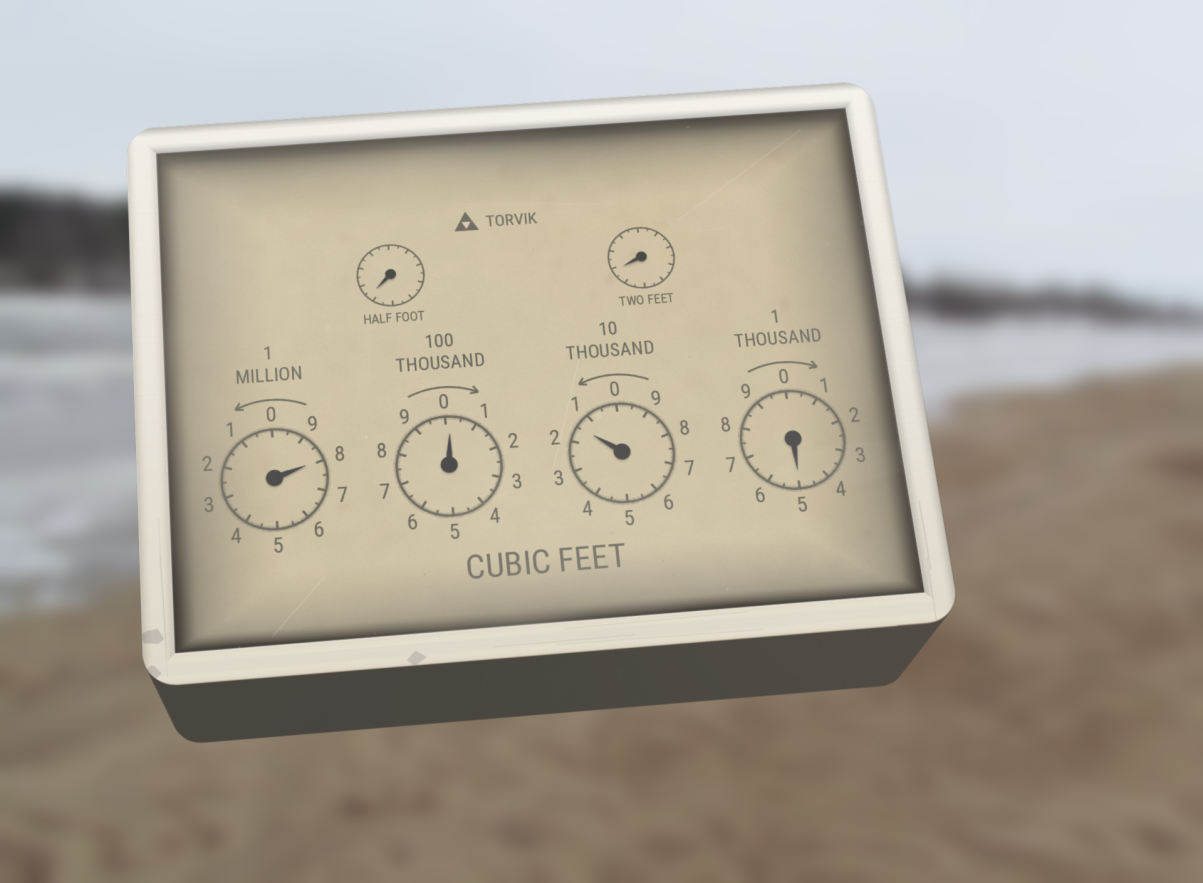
ft³ 801500
